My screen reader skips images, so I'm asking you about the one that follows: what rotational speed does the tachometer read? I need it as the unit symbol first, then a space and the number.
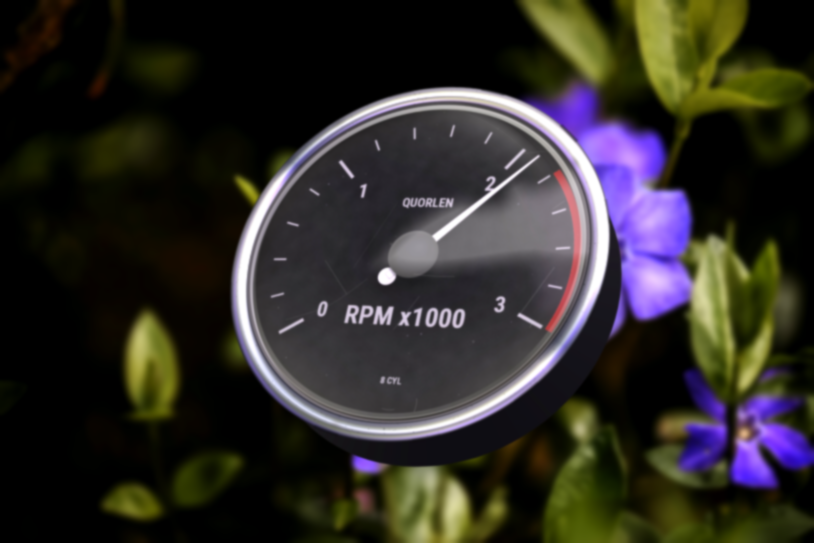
rpm 2100
